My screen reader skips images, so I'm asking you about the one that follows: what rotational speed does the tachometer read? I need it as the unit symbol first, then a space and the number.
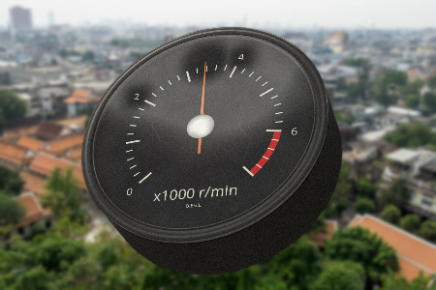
rpm 3400
